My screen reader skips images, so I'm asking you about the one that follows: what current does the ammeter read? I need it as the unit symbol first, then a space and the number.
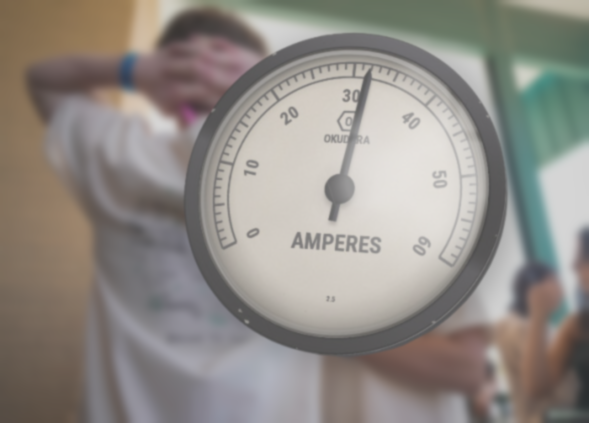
A 32
